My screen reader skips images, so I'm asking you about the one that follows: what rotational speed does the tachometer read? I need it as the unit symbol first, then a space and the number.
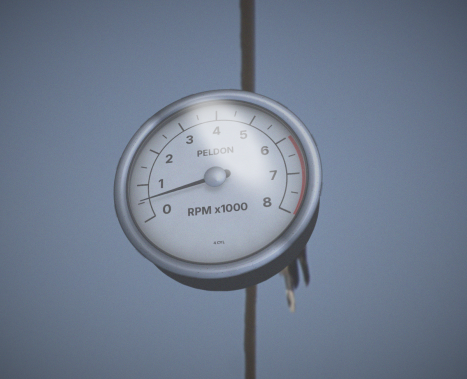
rpm 500
